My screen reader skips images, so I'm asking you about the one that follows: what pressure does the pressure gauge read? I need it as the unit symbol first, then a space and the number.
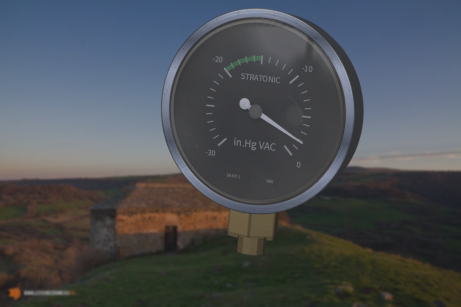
inHg -2
